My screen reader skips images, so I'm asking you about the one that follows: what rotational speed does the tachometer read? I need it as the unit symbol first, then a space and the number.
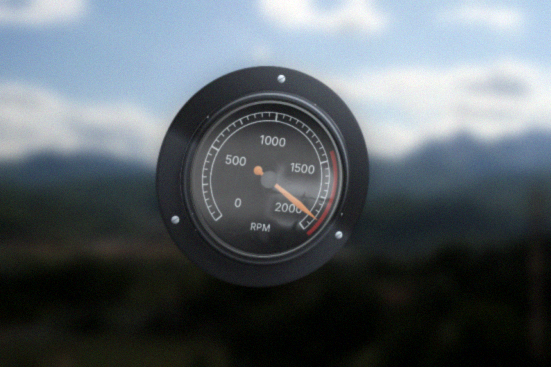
rpm 1900
